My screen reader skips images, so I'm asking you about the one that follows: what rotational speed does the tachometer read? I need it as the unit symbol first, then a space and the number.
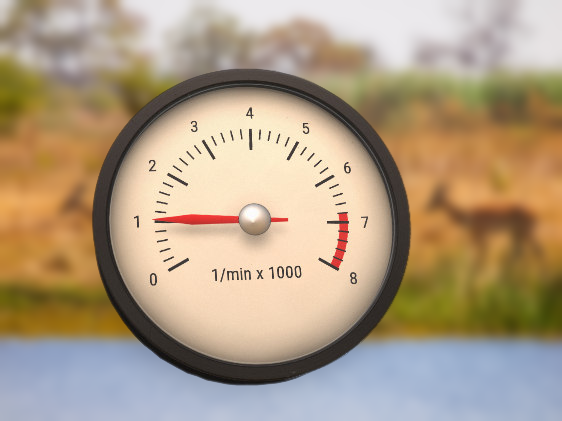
rpm 1000
